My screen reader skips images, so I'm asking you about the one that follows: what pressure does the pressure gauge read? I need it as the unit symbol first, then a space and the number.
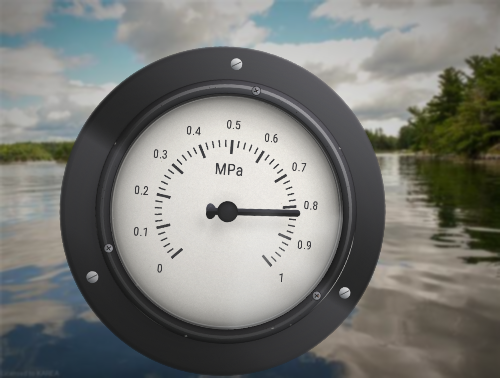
MPa 0.82
